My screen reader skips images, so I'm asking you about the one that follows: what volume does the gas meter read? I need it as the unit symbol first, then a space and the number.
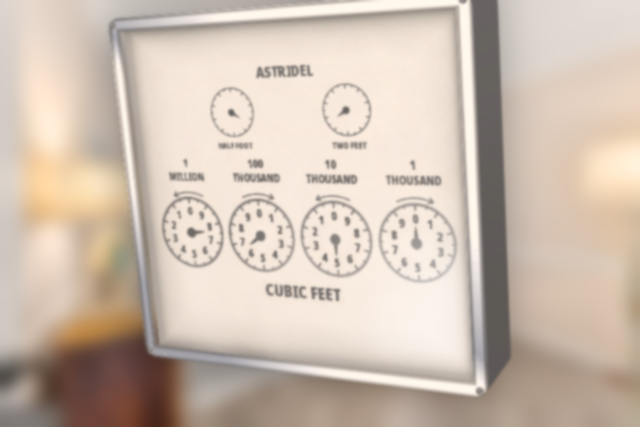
ft³ 765000
